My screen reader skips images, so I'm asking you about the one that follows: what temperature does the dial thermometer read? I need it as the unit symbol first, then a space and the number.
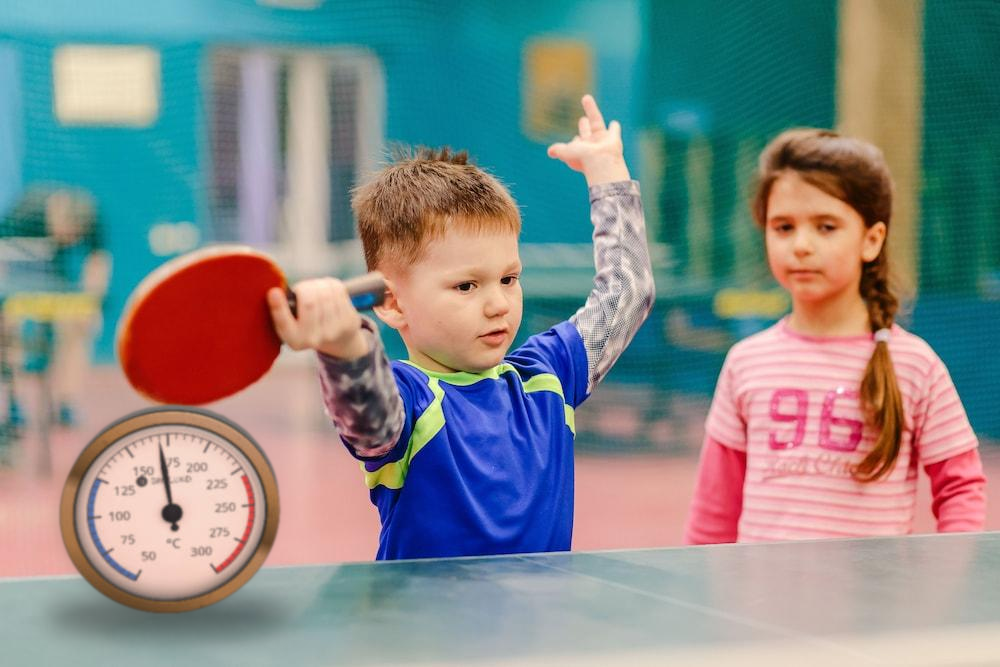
°C 170
